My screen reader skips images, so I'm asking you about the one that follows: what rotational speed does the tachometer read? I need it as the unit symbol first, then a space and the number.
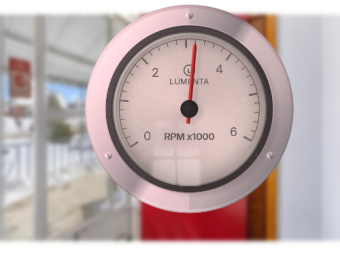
rpm 3200
